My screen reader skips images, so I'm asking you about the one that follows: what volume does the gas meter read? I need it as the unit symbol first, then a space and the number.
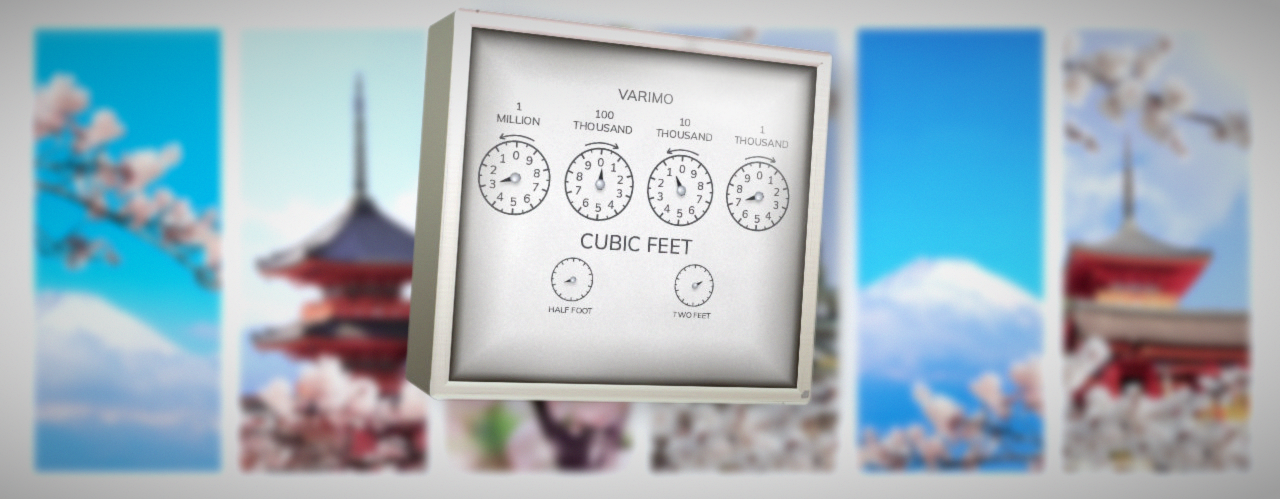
ft³ 300700
